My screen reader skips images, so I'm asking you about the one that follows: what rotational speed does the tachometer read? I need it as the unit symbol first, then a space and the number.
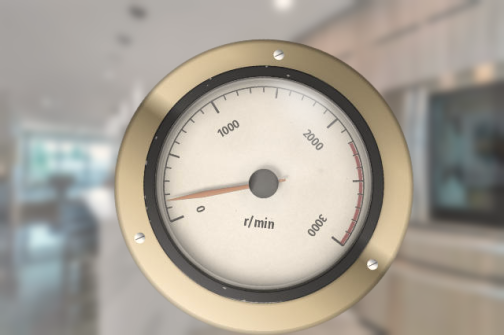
rpm 150
